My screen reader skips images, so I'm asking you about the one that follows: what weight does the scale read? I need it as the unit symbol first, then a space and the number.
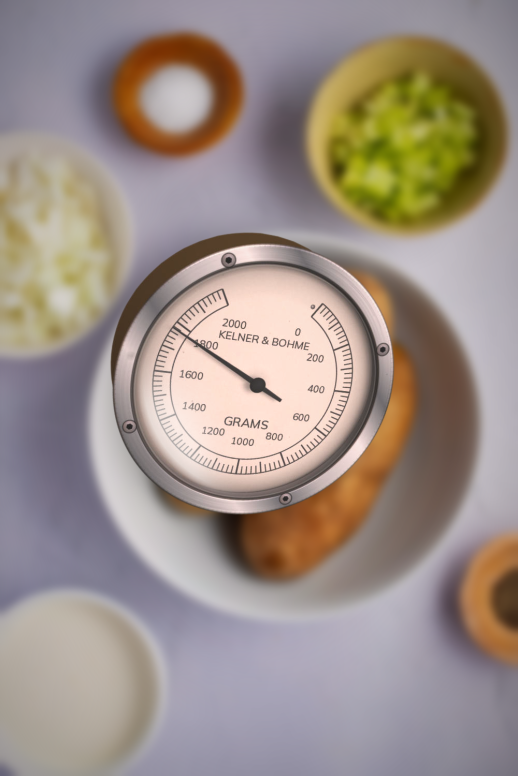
g 1780
